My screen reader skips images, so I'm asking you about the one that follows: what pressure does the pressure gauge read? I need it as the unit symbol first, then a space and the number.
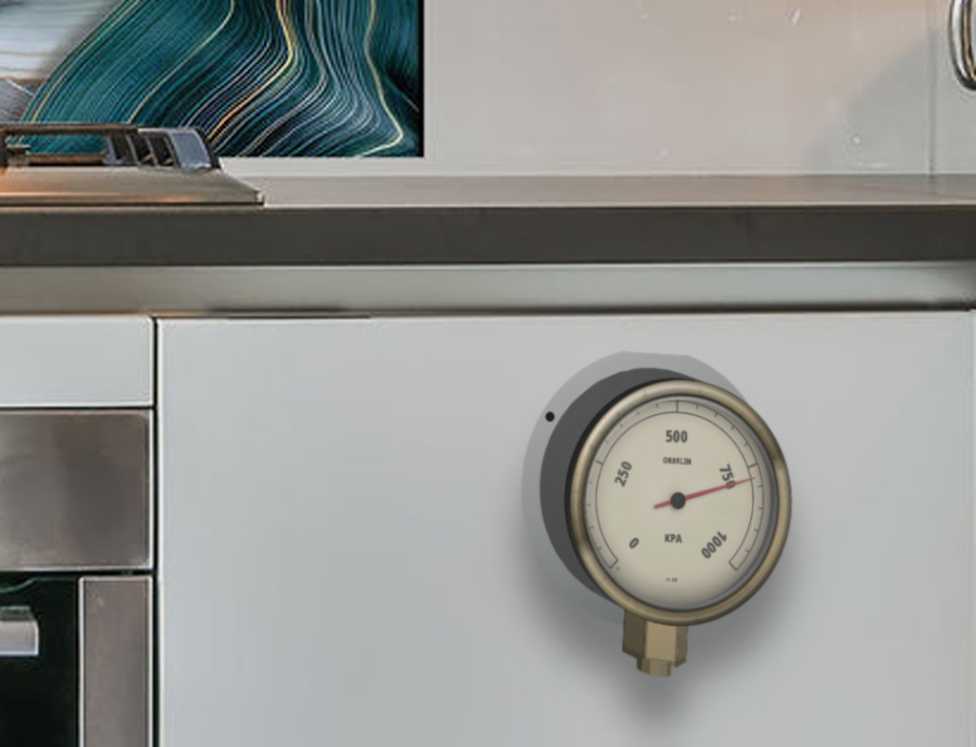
kPa 775
